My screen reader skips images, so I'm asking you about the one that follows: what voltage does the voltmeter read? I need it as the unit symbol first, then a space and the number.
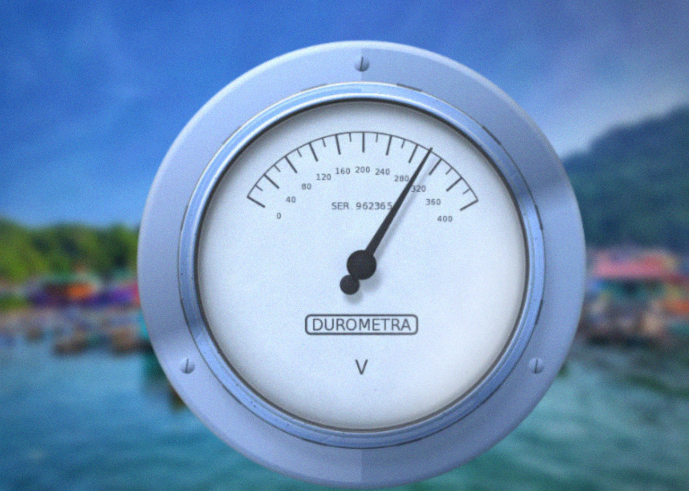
V 300
